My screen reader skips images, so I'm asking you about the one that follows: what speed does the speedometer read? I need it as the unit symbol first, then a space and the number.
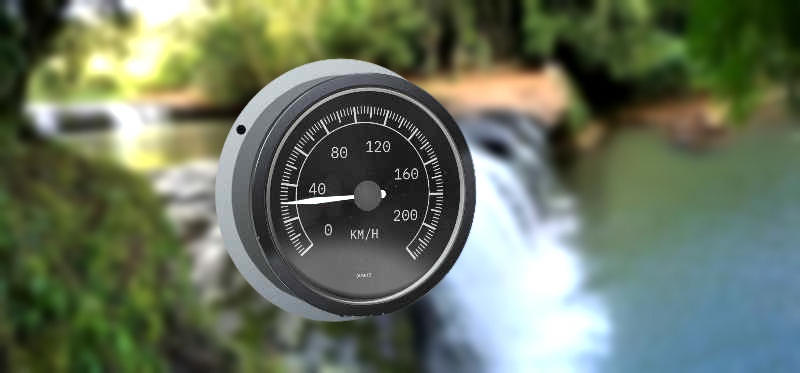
km/h 30
